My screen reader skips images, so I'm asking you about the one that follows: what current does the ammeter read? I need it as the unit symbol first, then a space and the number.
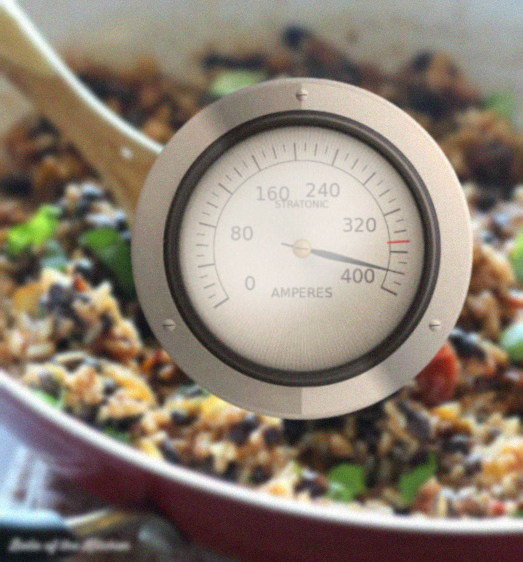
A 380
